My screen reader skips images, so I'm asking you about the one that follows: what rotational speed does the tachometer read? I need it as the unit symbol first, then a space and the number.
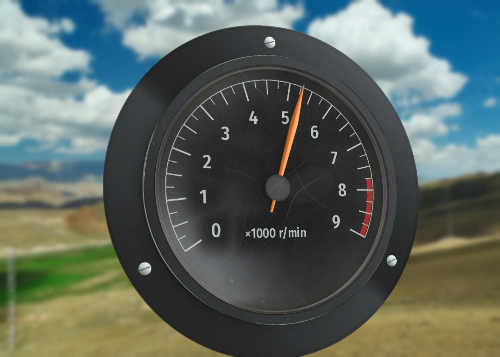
rpm 5250
